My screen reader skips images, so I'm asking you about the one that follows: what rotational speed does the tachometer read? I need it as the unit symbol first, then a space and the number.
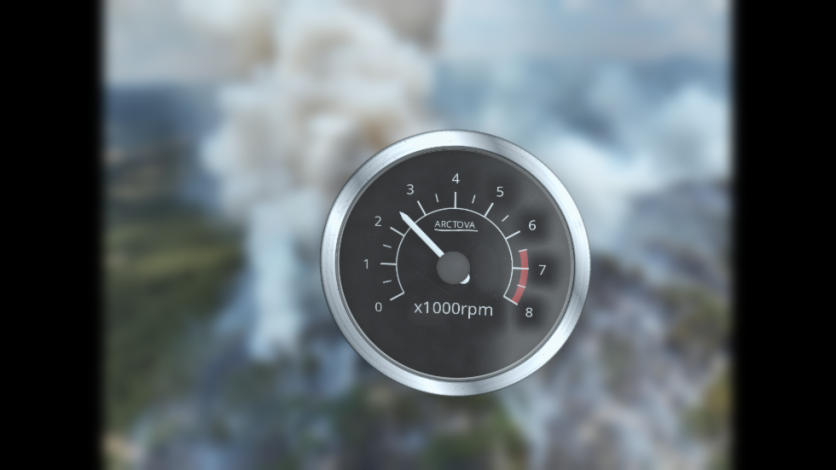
rpm 2500
